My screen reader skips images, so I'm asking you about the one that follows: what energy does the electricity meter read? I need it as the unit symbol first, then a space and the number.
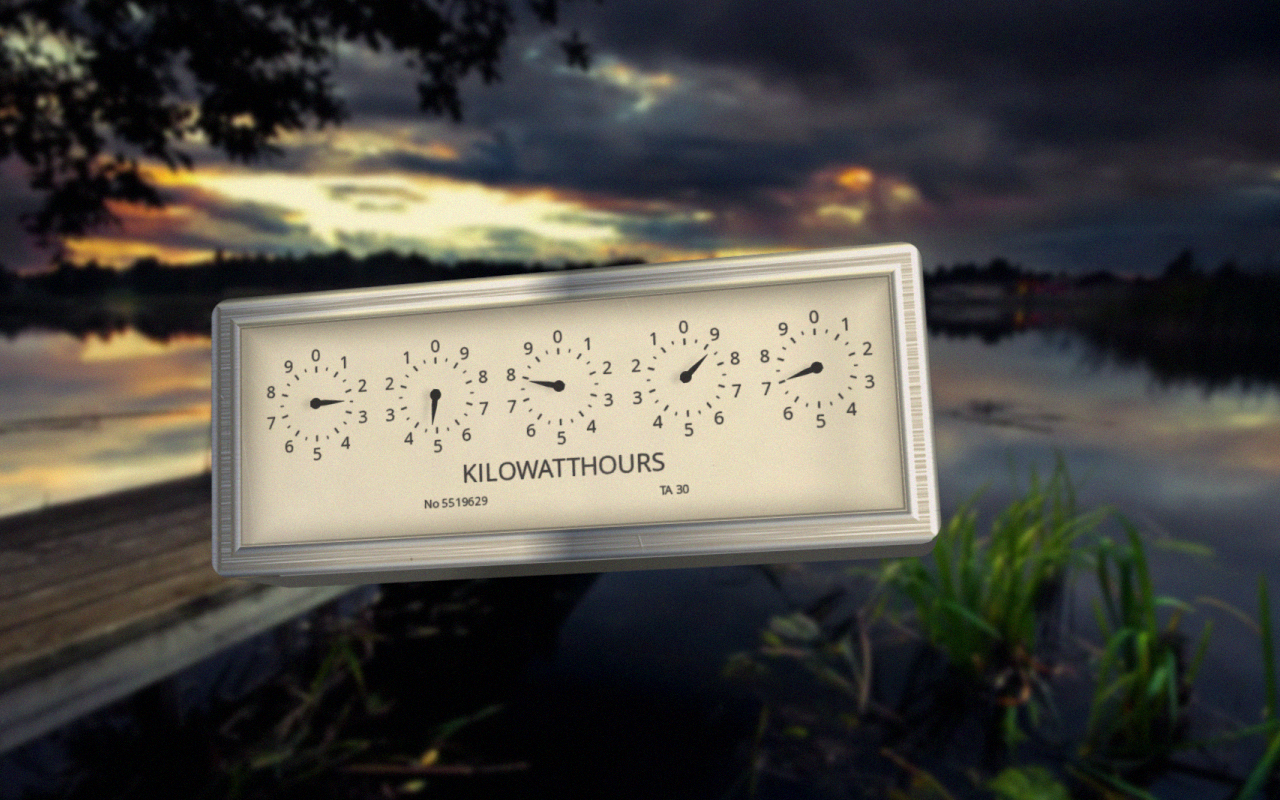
kWh 24787
